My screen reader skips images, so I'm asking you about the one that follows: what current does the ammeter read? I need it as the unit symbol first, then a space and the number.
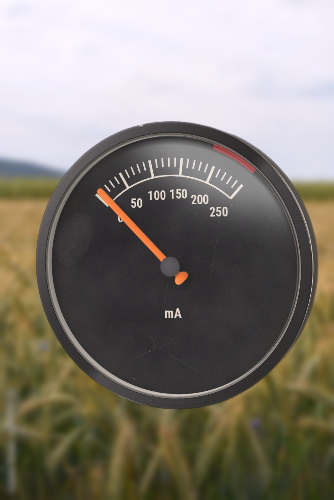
mA 10
